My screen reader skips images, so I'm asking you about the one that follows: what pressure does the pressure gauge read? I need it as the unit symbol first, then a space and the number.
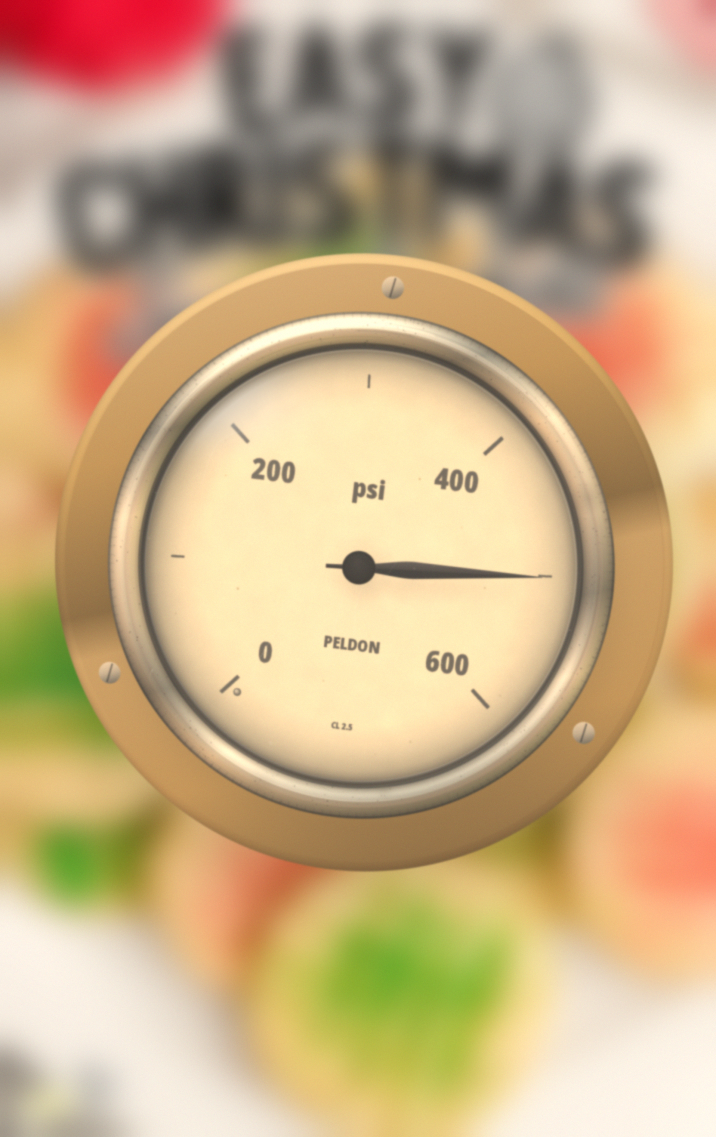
psi 500
